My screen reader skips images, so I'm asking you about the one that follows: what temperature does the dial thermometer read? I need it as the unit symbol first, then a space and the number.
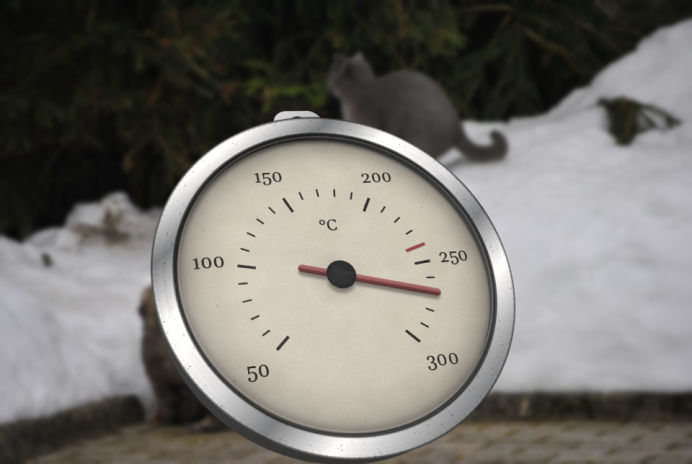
°C 270
